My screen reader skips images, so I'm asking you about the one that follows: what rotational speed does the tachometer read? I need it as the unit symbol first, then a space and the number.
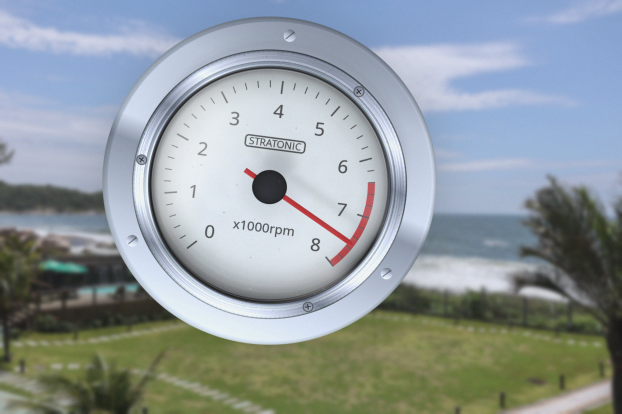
rpm 7500
